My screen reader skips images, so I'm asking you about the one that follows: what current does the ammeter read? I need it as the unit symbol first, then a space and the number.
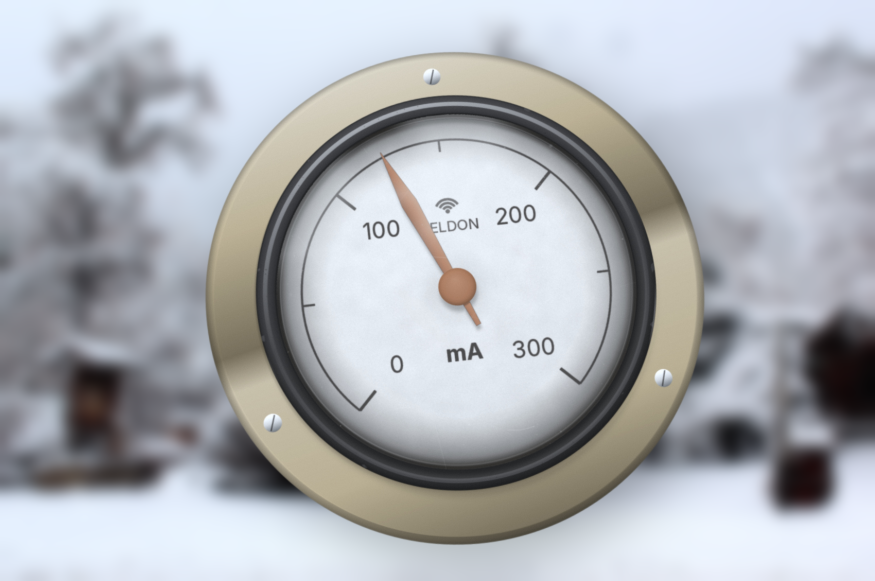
mA 125
